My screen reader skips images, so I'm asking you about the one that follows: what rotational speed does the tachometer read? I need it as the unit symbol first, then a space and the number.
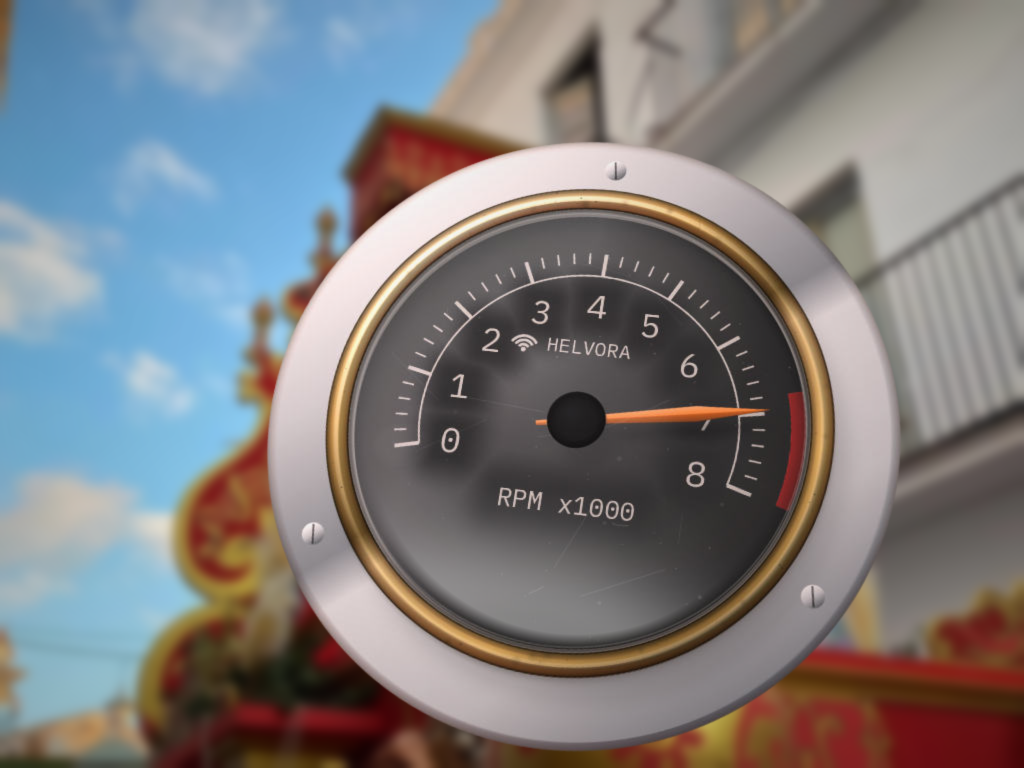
rpm 7000
